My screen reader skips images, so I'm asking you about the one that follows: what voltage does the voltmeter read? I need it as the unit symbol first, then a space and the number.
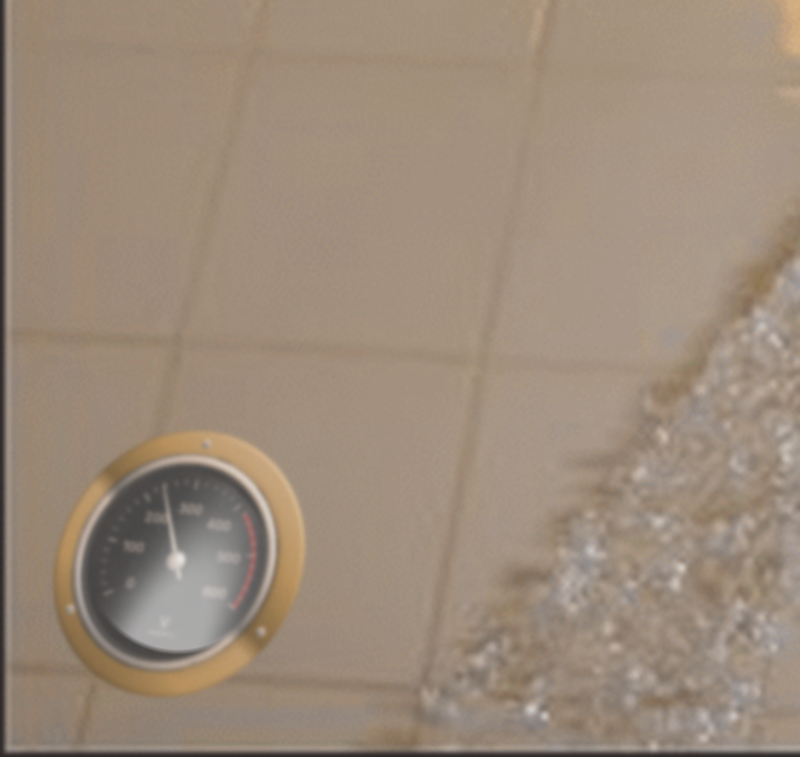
V 240
